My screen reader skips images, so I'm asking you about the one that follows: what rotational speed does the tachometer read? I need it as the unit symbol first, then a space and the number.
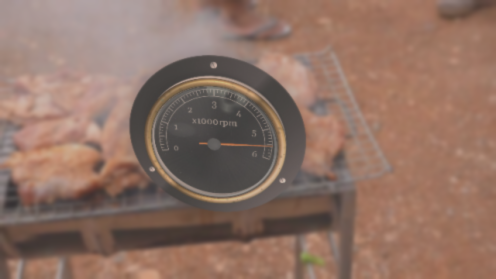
rpm 5500
